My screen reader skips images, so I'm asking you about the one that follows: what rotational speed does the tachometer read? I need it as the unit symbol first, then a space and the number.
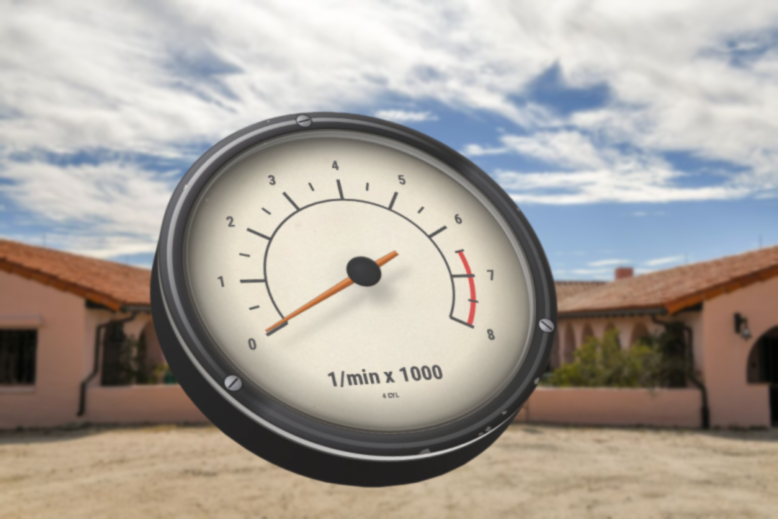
rpm 0
